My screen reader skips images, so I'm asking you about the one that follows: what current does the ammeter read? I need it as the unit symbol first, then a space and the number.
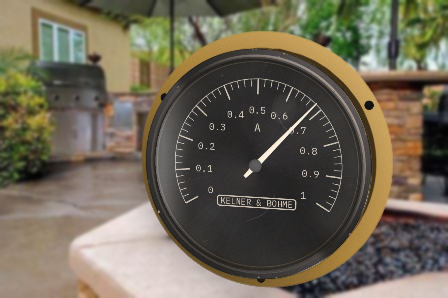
A 0.68
